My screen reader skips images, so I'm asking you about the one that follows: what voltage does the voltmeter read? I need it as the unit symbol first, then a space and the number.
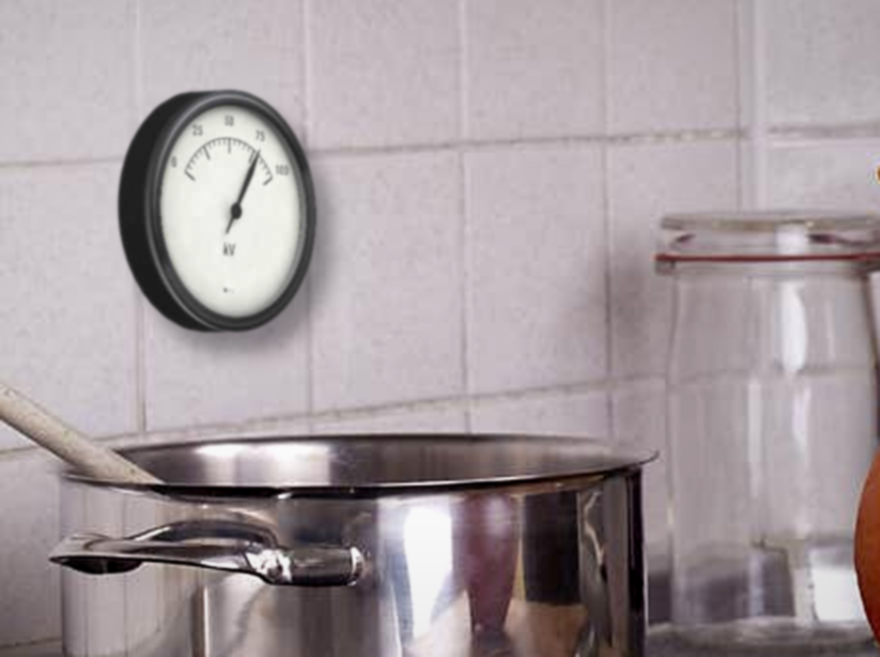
kV 75
